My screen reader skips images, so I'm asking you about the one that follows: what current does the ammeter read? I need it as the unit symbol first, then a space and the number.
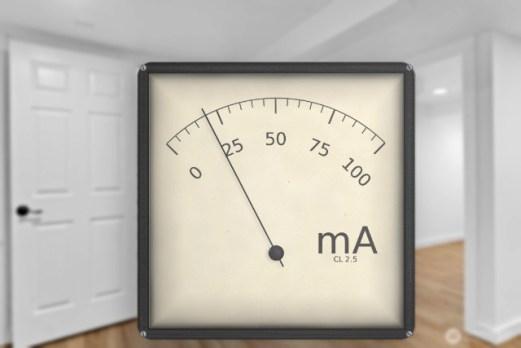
mA 20
